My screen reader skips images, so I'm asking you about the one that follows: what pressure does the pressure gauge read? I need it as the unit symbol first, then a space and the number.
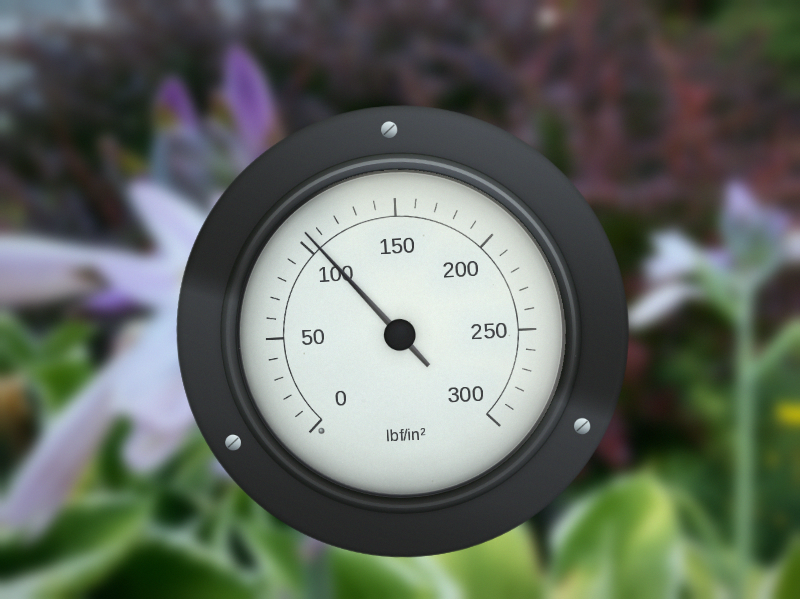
psi 105
